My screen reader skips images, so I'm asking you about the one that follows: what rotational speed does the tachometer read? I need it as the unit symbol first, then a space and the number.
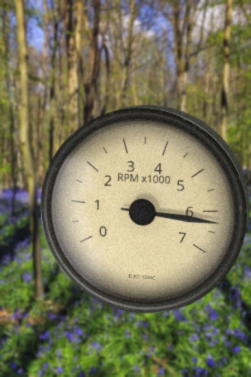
rpm 6250
